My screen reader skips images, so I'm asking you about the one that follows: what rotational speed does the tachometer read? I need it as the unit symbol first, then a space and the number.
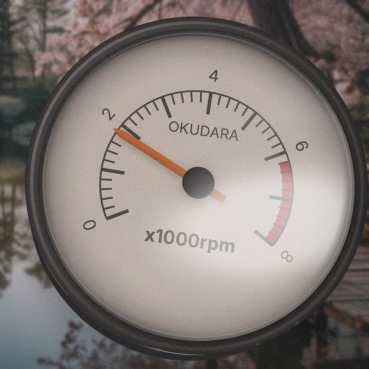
rpm 1800
